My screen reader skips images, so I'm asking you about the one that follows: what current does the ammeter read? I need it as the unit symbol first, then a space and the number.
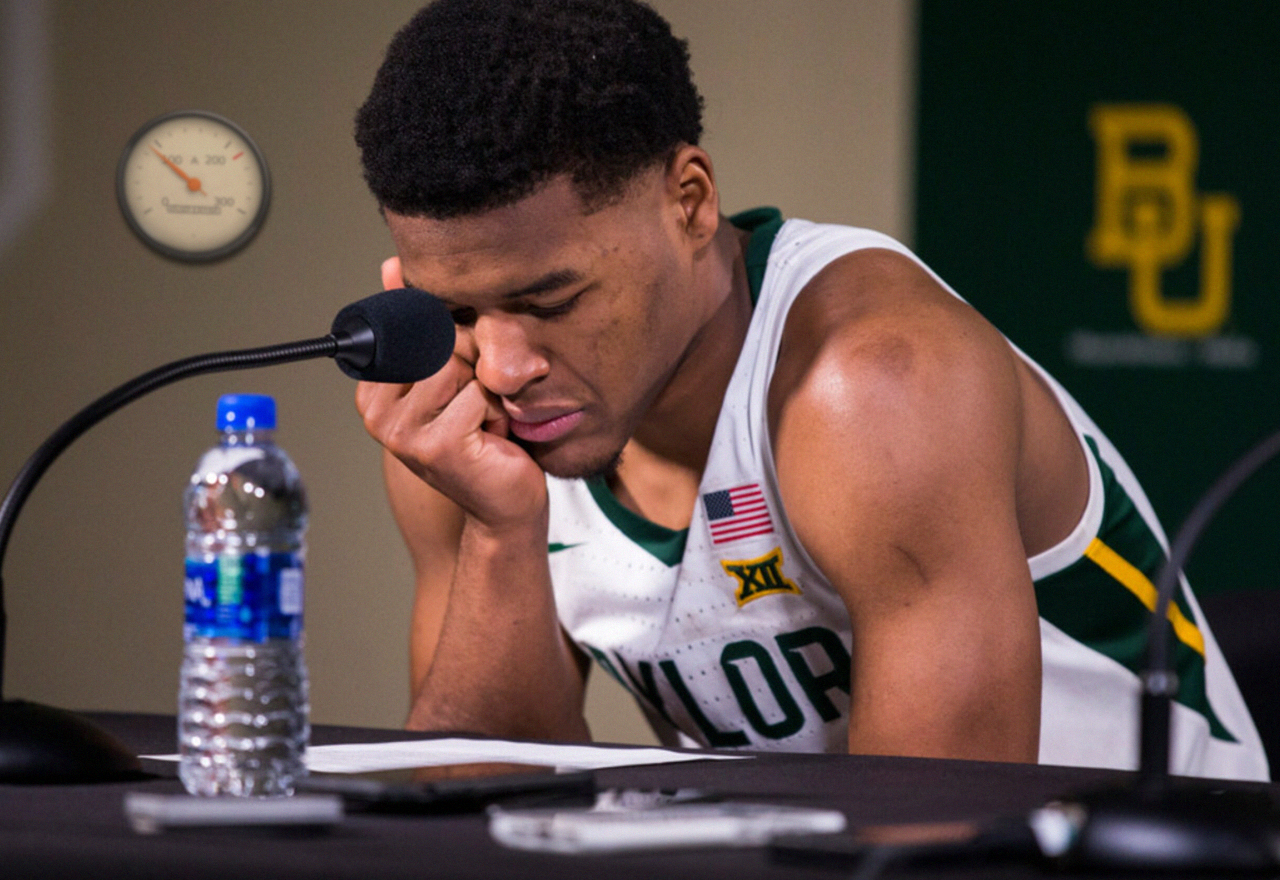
A 90
